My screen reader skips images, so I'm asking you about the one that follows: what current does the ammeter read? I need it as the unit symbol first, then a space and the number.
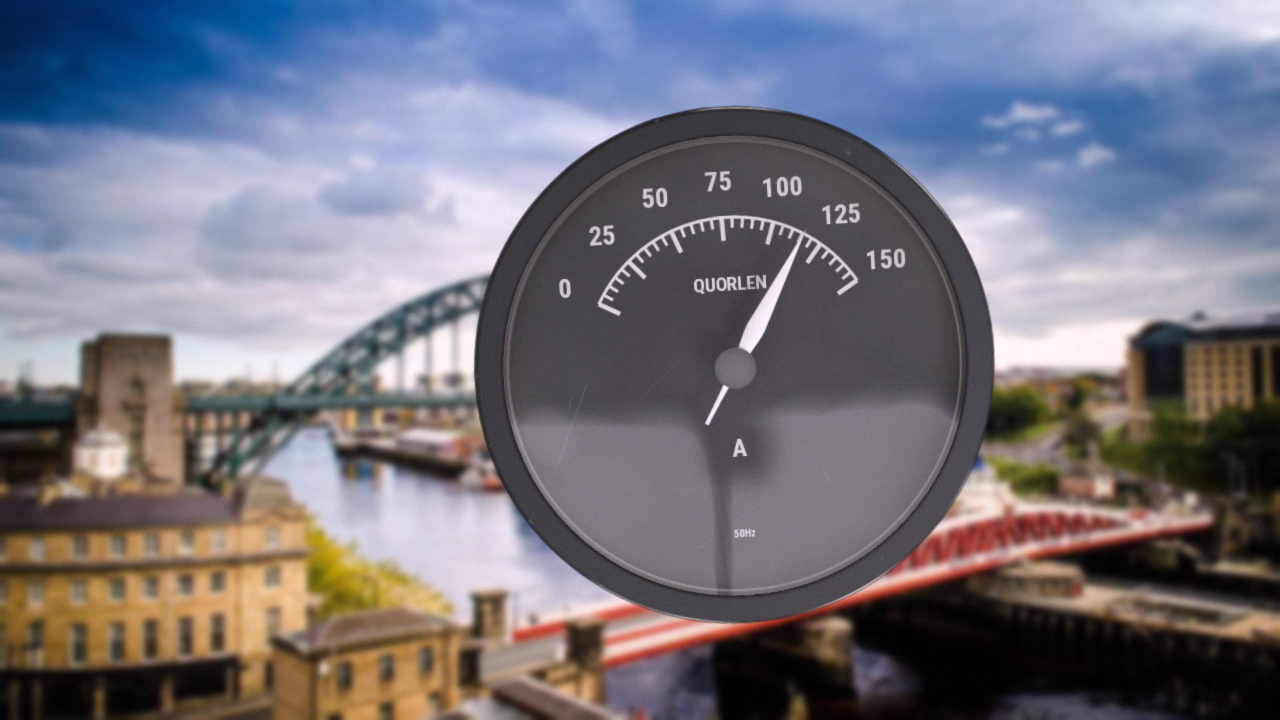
A 115
